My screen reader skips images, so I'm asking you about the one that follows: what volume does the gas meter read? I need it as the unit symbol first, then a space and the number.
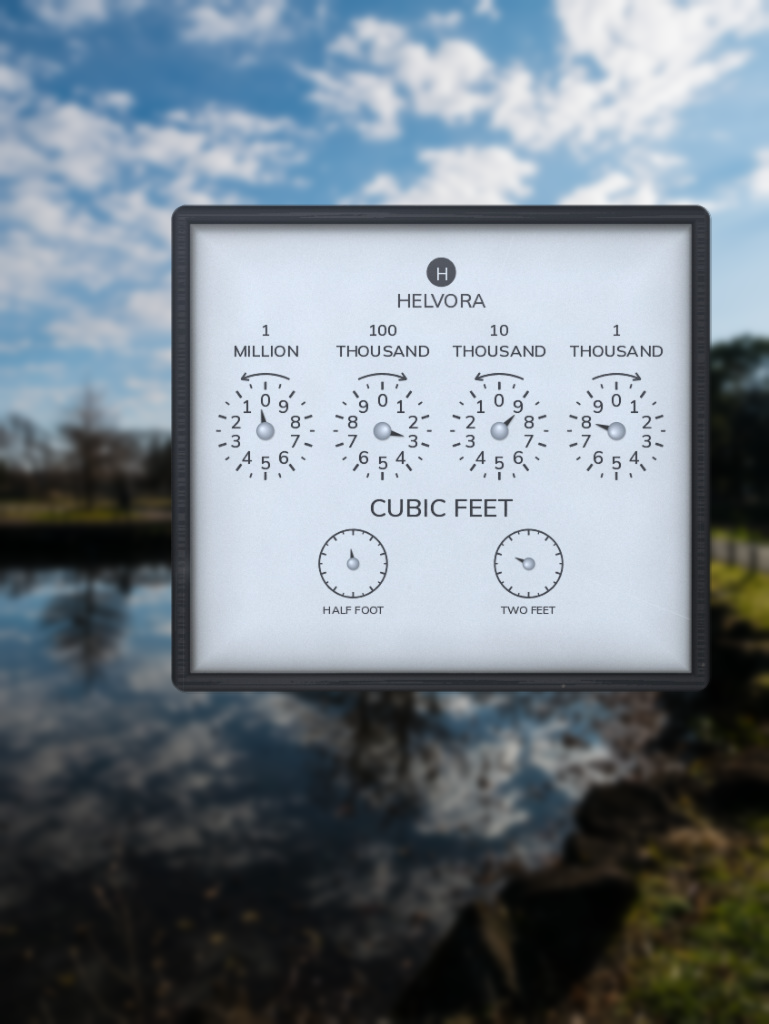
ft³ 28800
